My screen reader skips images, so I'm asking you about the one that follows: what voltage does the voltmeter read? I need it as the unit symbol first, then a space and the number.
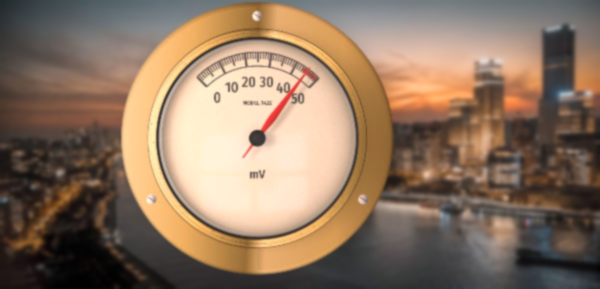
mV 45
